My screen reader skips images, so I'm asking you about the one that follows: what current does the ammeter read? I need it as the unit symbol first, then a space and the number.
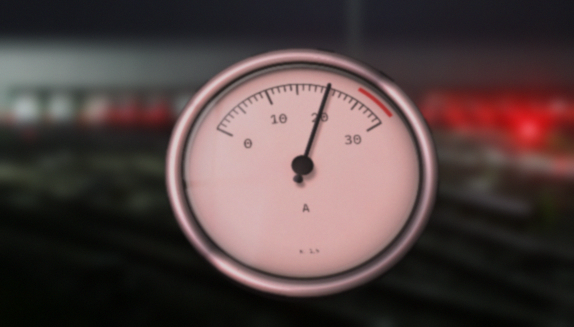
A 20
